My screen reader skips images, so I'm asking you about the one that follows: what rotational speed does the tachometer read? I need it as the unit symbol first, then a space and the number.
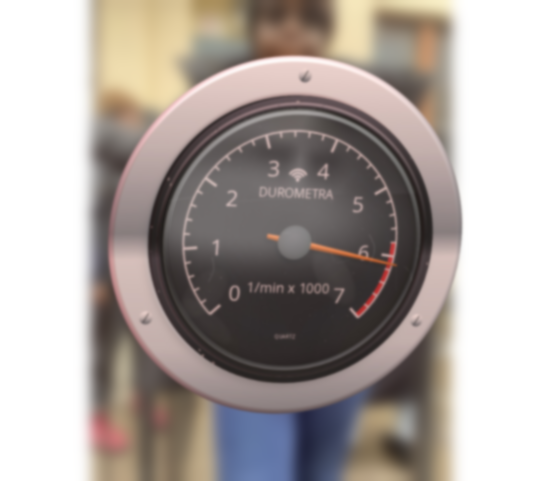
rpm 6100
